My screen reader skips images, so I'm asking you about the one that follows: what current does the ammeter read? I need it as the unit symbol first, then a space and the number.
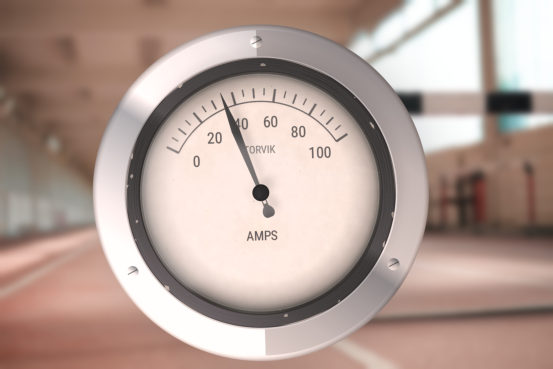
A 35
